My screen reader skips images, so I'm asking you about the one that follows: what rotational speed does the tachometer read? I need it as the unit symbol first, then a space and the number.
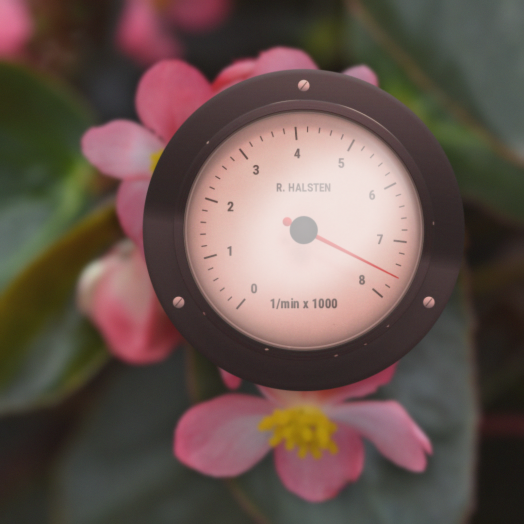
rpm 7600
